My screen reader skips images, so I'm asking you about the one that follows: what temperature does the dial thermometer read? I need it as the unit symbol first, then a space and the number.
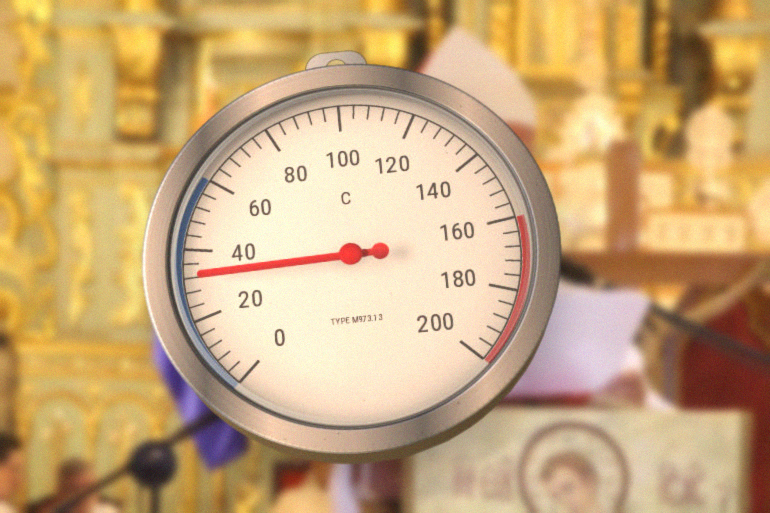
°C 32
